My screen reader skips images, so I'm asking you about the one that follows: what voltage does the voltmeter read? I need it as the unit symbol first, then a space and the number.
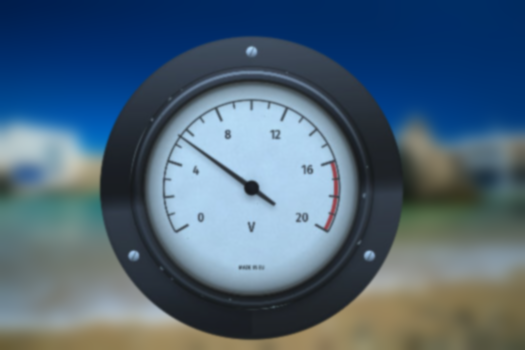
V 5.5
